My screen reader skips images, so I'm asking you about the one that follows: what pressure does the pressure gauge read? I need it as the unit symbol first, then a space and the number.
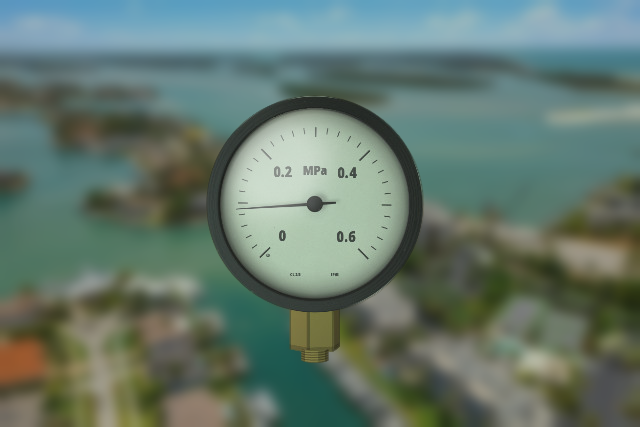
MPa 0.09
